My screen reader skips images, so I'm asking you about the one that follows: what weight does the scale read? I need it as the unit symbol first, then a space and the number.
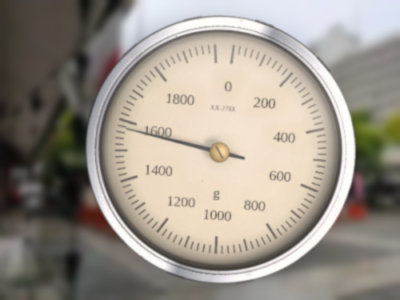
g 1580
